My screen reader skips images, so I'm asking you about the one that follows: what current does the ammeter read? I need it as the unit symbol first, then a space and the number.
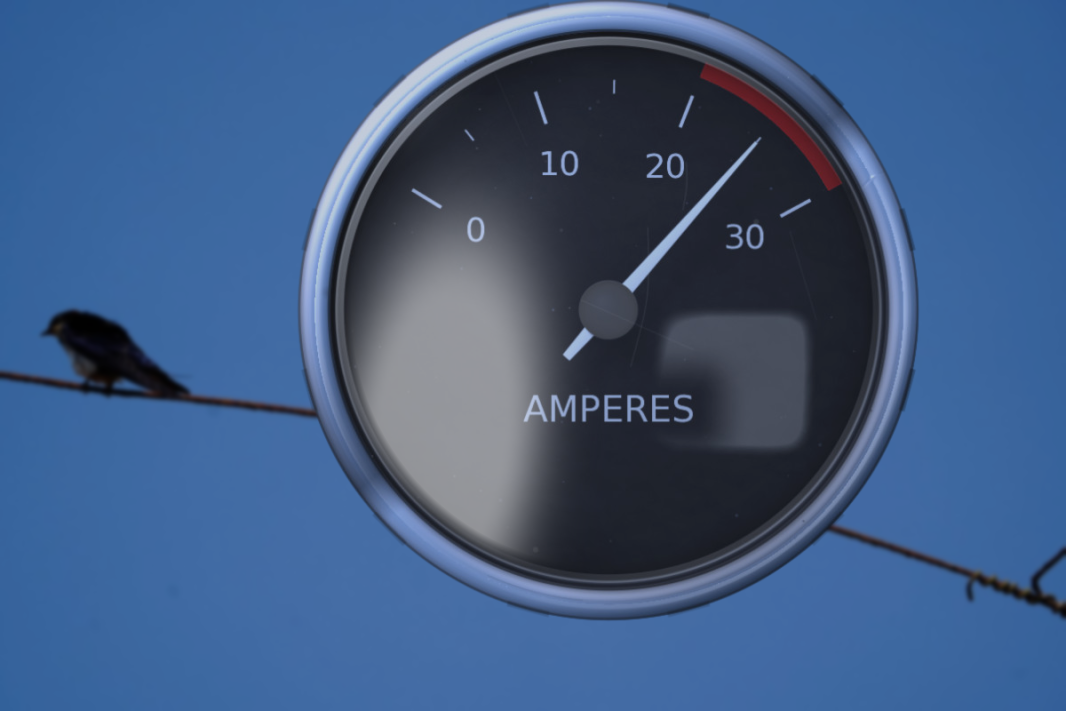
A 25
